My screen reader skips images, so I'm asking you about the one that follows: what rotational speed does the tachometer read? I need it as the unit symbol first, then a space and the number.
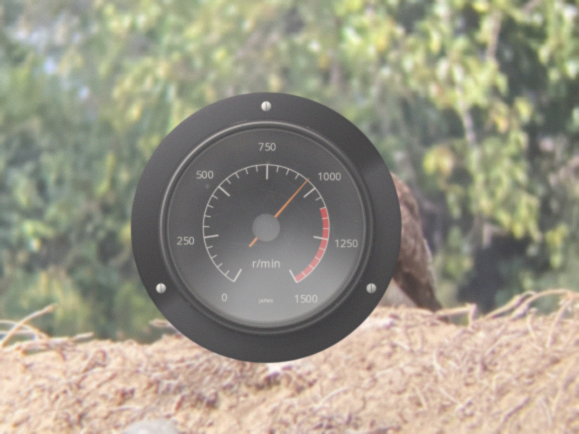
rpm 950
